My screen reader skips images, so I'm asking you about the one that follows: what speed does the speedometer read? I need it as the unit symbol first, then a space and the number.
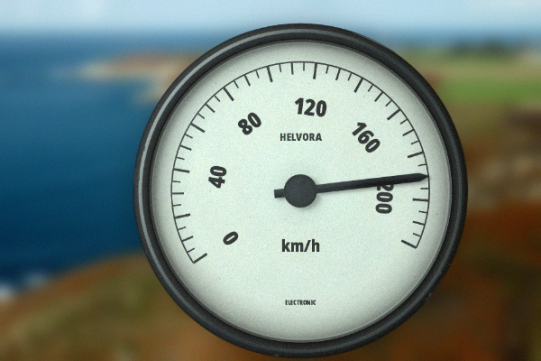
km/h 190
